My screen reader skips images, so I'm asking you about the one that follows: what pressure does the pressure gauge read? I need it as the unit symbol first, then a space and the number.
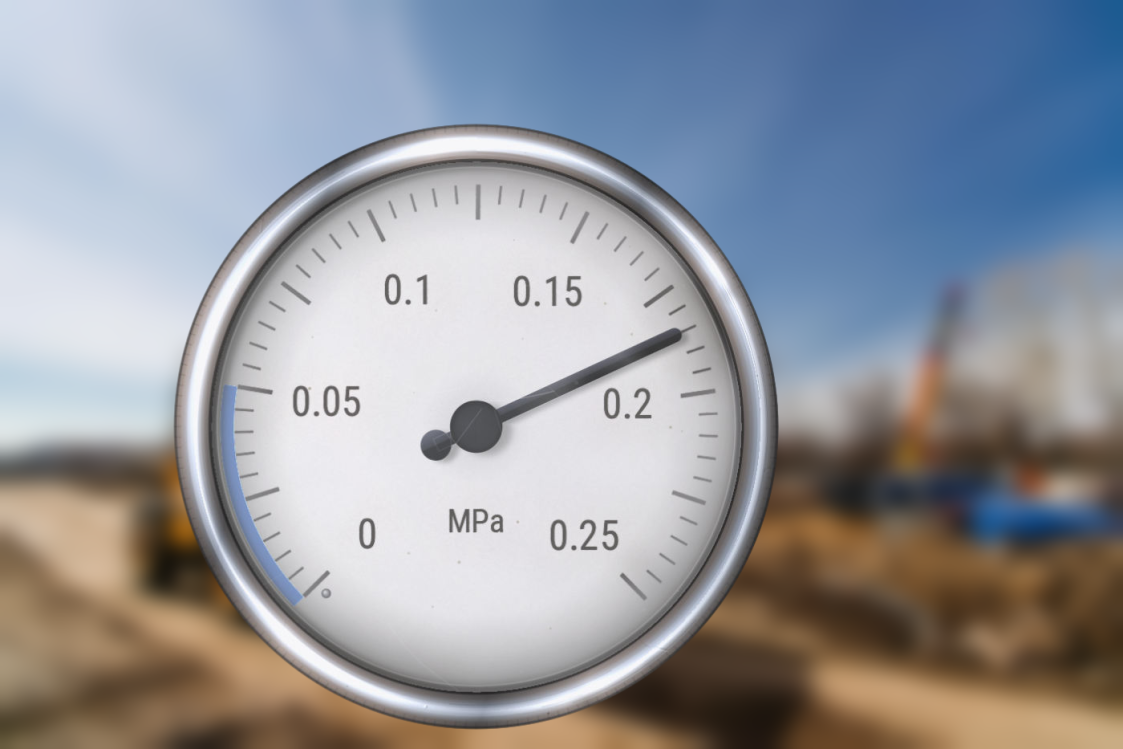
MPa 0.185
